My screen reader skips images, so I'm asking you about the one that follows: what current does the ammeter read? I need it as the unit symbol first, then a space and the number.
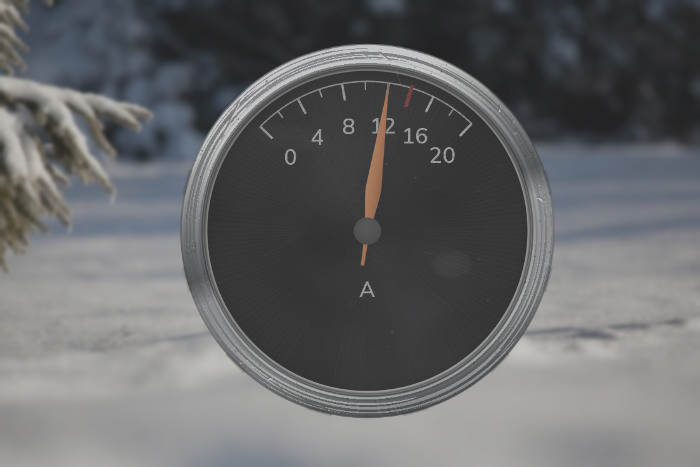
A 12
